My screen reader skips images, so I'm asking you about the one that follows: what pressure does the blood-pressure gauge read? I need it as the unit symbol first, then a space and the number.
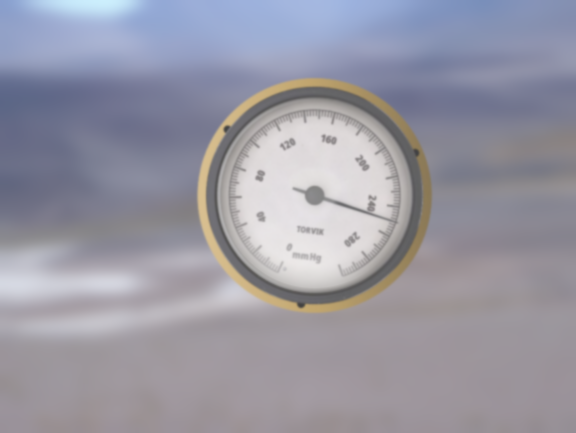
mmHg 250
